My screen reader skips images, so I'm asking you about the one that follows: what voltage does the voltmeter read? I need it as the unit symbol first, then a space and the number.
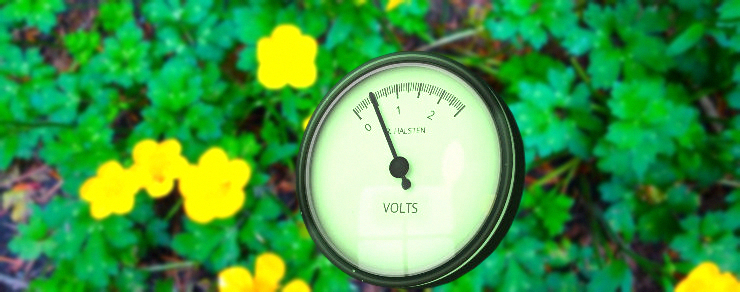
V 0.5
